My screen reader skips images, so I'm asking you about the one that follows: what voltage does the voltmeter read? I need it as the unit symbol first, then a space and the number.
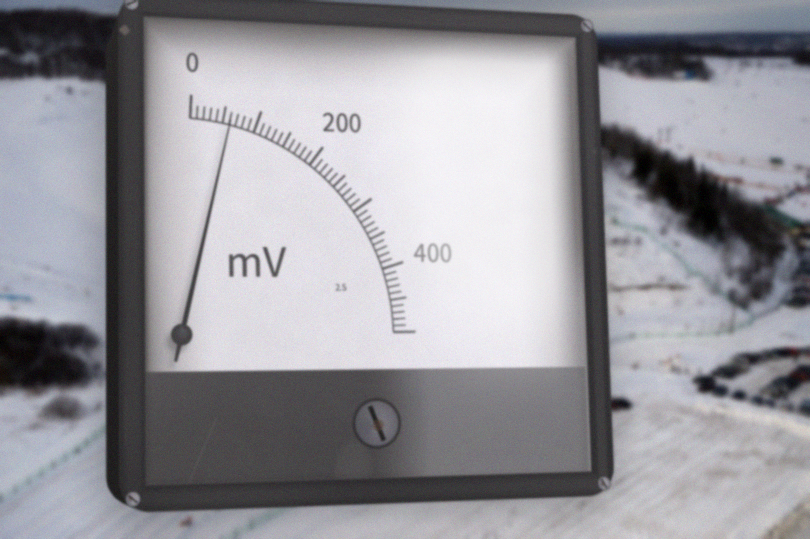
mV 60
